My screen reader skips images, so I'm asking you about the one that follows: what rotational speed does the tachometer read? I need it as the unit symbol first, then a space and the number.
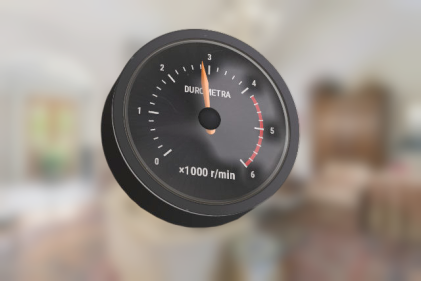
rpm 2800
